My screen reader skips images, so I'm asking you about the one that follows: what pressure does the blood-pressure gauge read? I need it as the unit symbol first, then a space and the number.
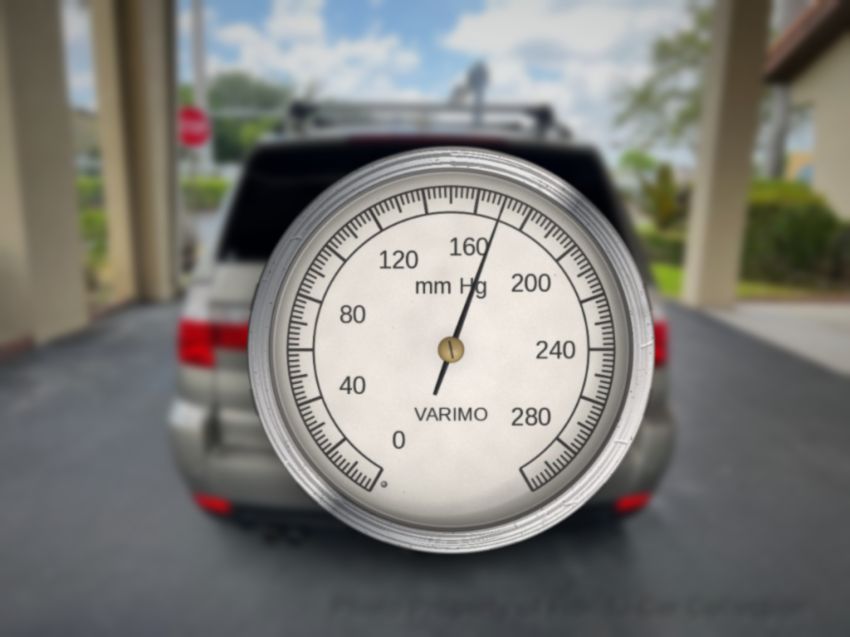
mmHg 170
